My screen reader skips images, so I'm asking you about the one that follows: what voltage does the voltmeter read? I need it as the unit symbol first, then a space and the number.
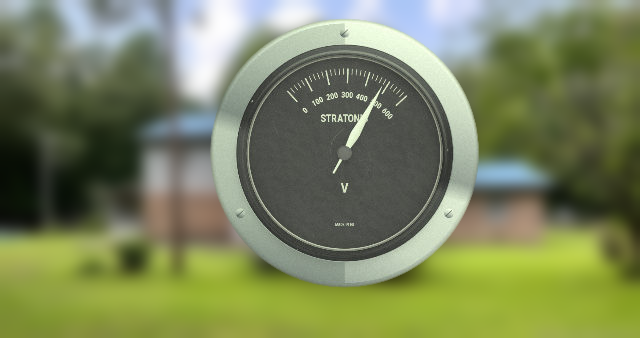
V 480
